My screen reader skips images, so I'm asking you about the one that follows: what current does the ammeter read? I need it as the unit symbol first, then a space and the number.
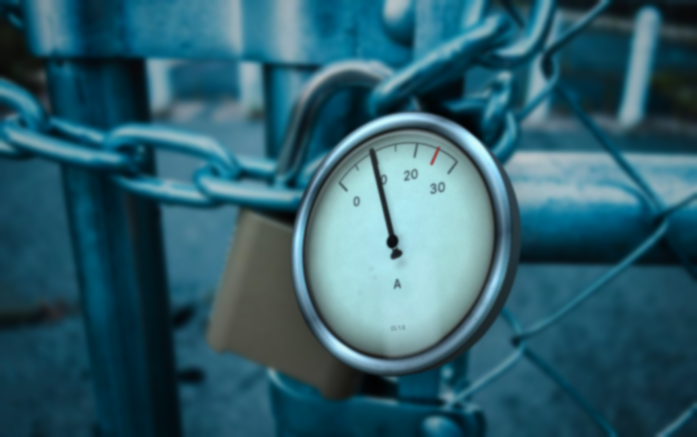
A 10
